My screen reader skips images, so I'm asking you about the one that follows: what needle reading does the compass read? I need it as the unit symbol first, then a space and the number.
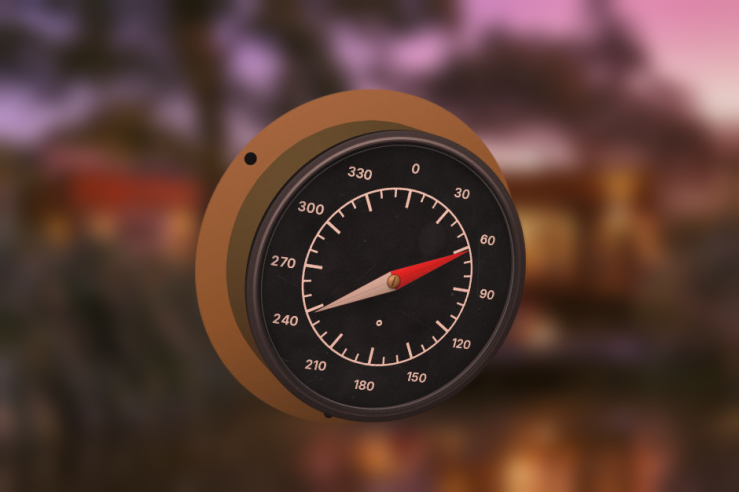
° 60
